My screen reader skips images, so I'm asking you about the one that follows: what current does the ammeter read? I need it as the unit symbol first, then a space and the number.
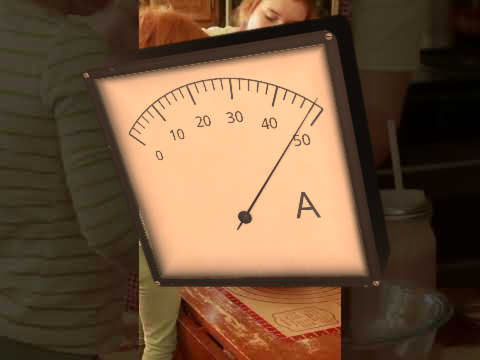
A 48
